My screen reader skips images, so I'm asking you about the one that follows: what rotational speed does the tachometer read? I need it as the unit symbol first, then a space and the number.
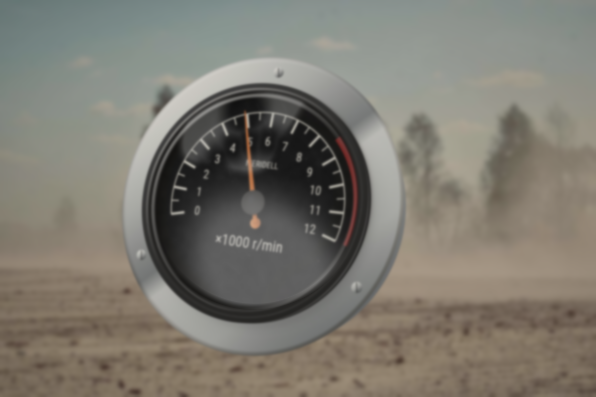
rpm 5000
